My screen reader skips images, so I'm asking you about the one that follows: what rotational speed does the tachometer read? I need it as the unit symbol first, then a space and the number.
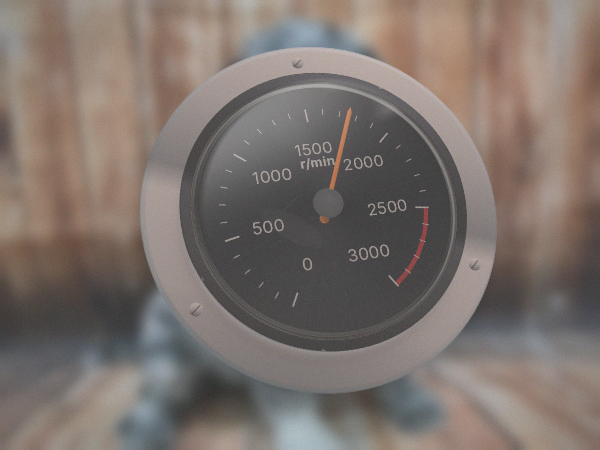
rpm 1750
